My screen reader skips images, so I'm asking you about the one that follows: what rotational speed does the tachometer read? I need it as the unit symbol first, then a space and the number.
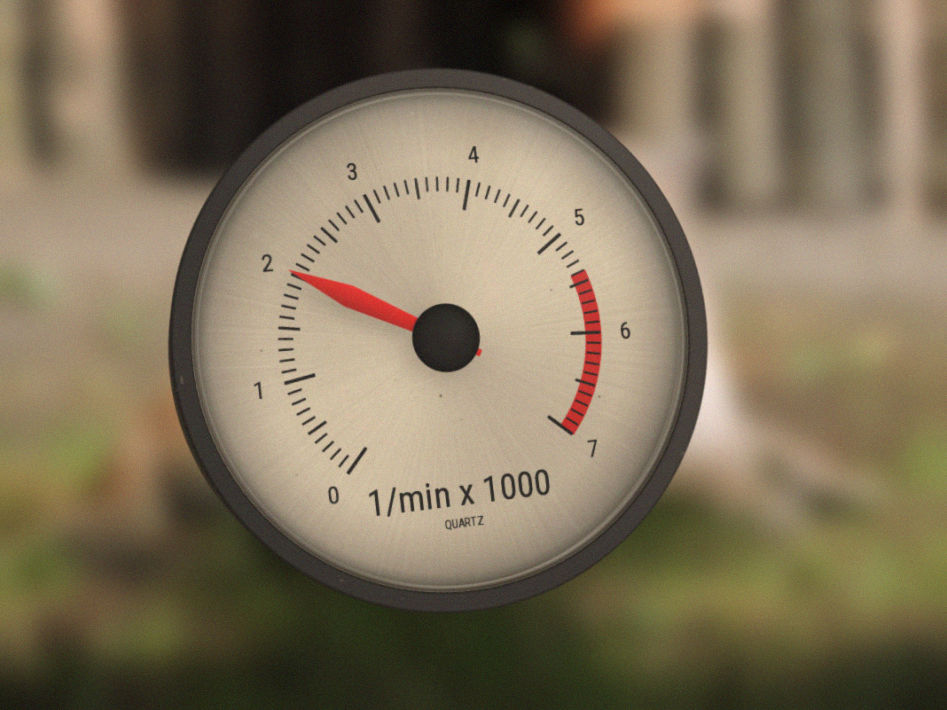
rpm 2000
